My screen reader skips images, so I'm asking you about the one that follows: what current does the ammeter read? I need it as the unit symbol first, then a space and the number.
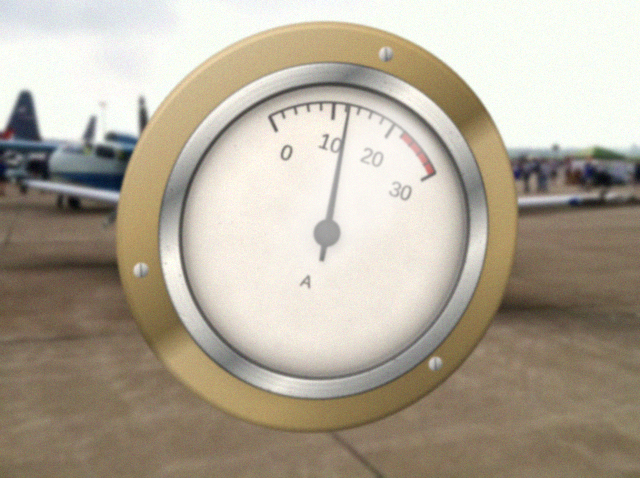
A 12
